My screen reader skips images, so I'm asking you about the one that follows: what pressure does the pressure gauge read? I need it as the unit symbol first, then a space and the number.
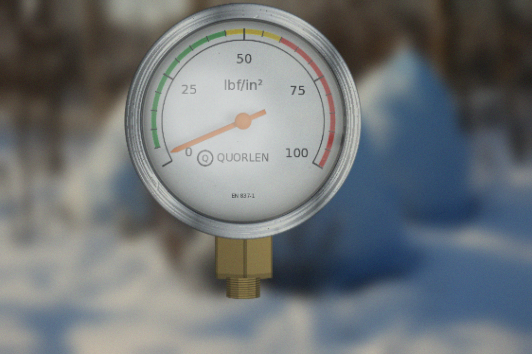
psi 2.5
